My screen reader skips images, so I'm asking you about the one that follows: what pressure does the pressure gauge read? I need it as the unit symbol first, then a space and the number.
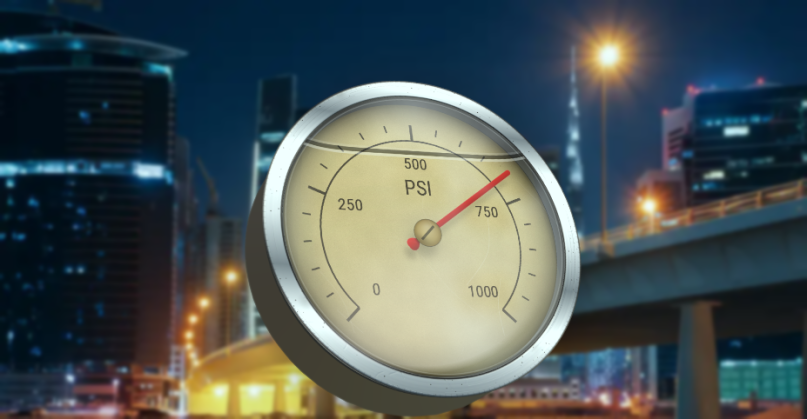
psi 700
